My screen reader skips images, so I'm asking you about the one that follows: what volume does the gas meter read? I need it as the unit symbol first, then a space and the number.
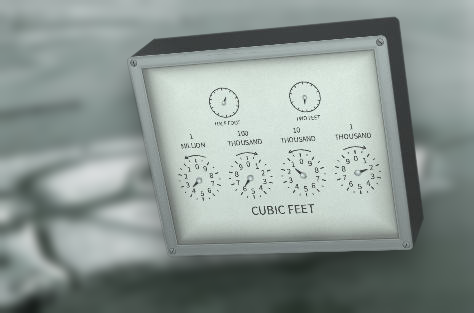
ft³ 361200
